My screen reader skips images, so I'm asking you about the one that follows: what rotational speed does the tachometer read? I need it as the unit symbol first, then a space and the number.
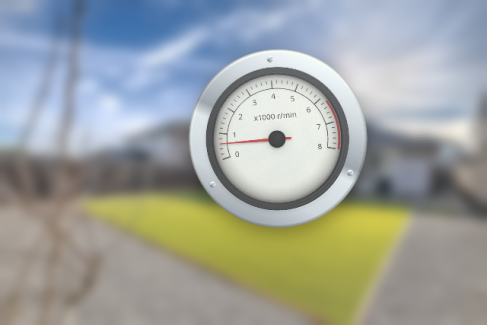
rpm 600
